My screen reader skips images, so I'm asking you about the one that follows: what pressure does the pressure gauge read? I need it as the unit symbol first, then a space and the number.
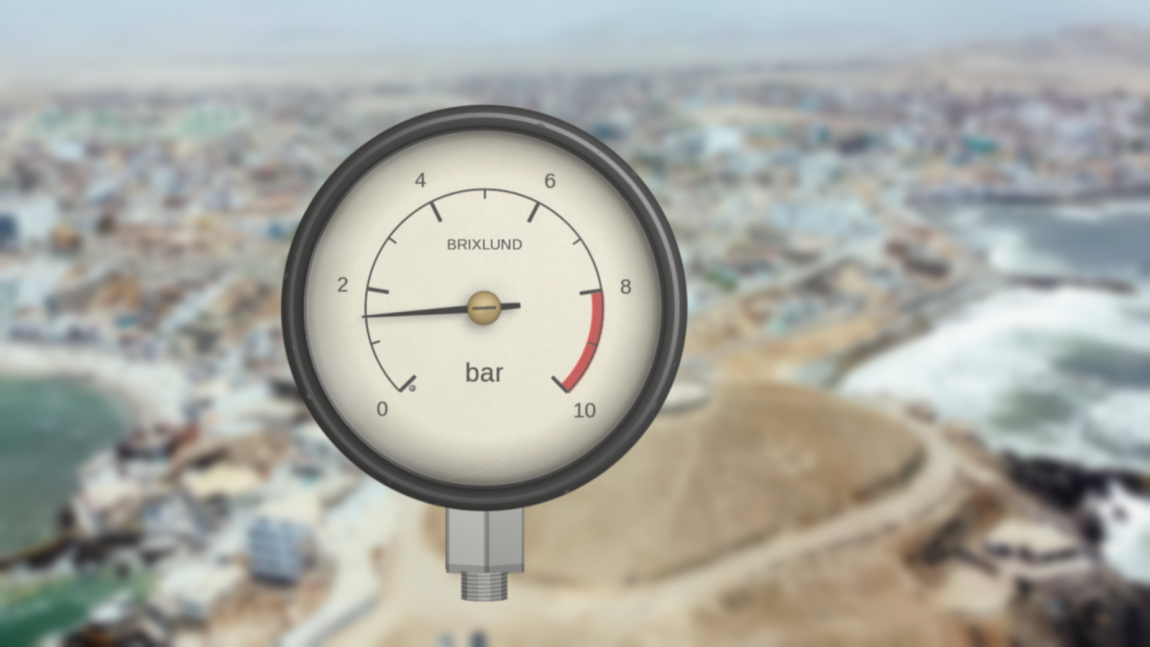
bar 1.5
